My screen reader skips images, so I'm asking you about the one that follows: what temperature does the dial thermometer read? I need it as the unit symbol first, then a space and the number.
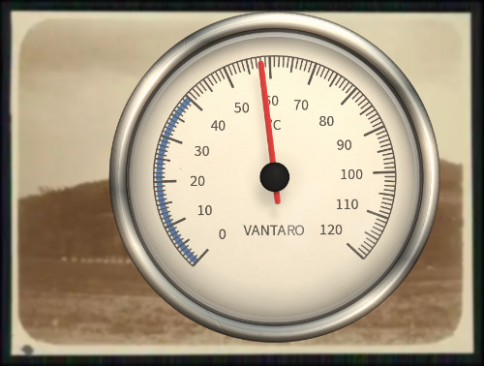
°C 58
